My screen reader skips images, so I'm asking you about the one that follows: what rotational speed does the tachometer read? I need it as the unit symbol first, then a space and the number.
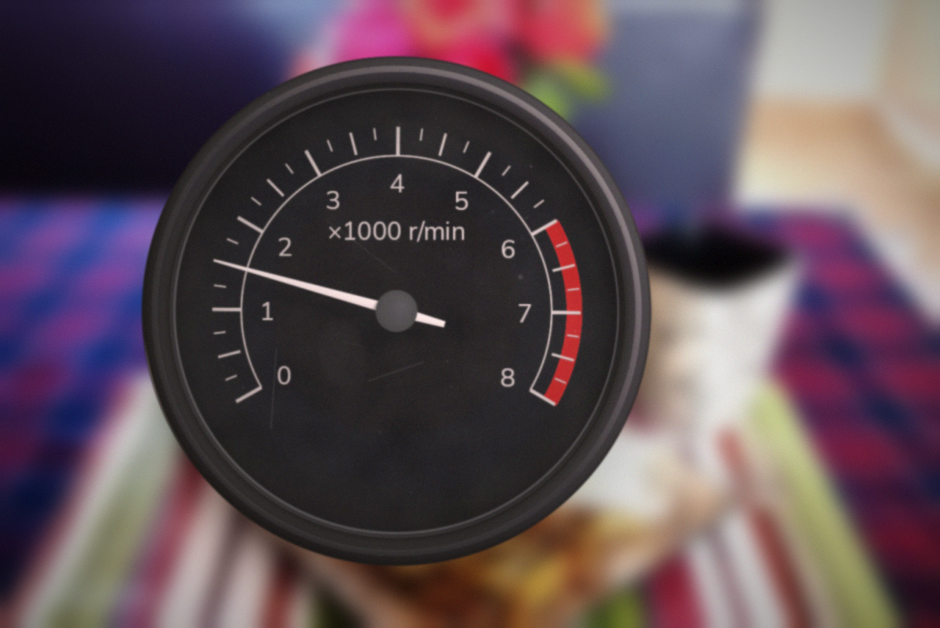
rpm 1500
